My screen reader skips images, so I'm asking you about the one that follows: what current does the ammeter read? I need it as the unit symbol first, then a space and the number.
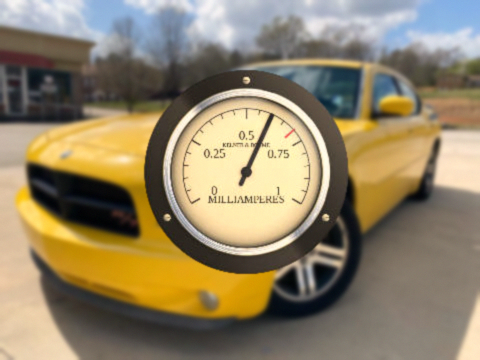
mA 0.6
